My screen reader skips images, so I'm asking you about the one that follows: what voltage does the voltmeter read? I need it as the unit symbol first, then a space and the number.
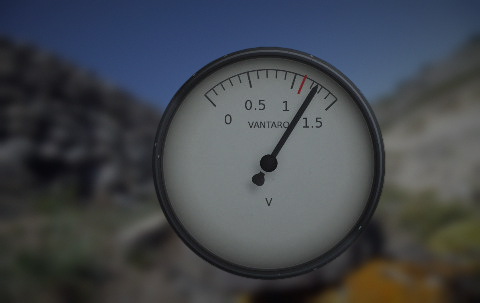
V 1.25
